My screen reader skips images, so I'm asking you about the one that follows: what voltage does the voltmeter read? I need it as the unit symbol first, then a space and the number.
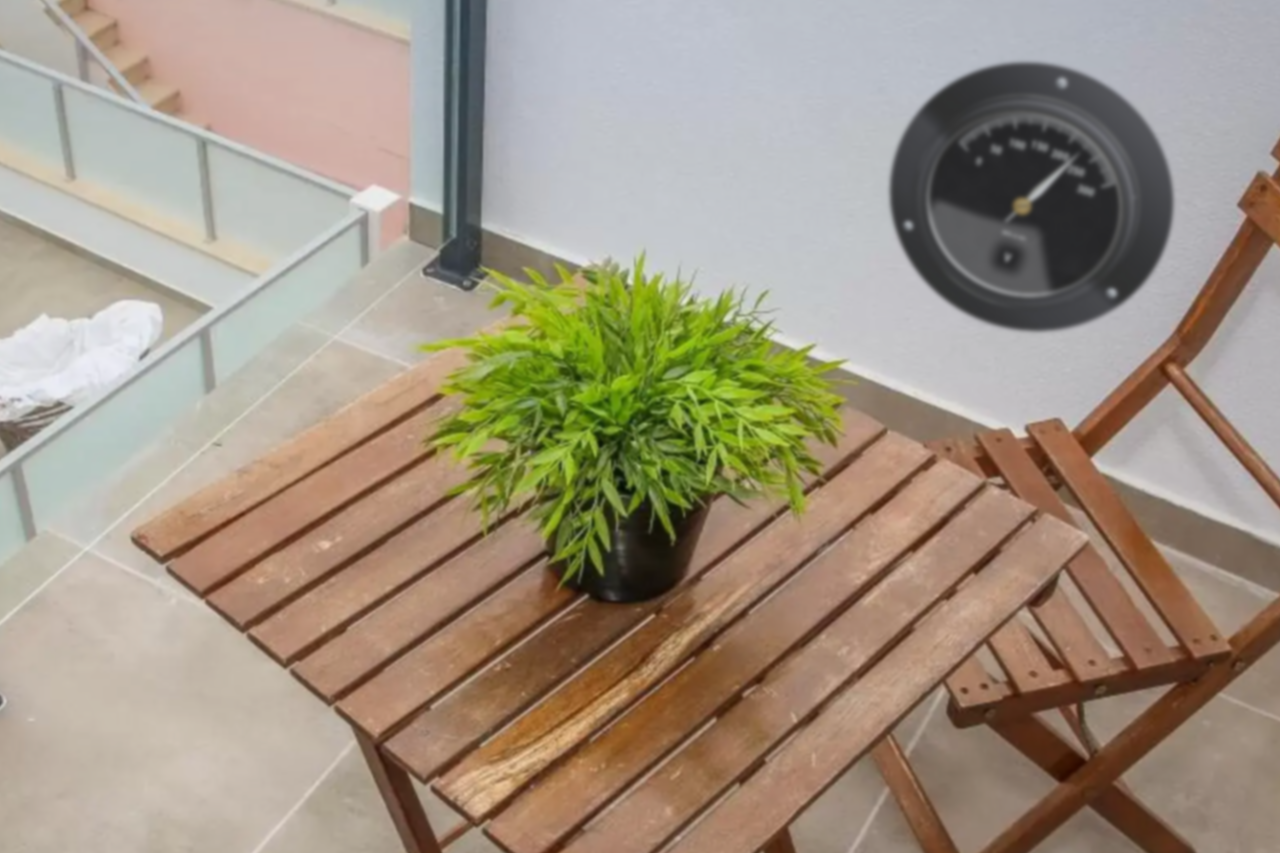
V 225
